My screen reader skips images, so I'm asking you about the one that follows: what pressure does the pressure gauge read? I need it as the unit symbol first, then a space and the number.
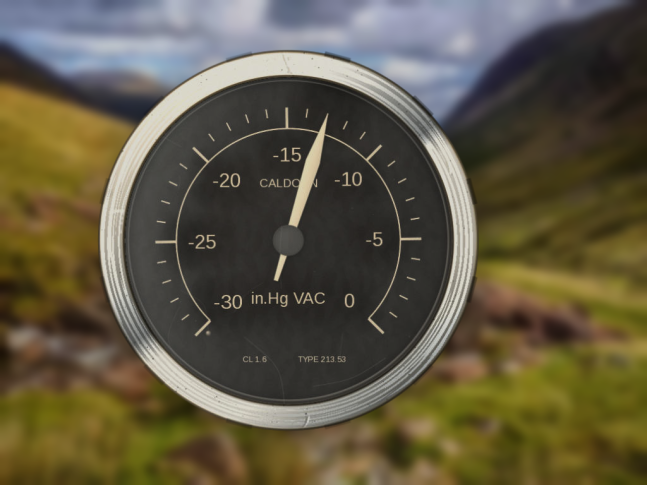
inHg -13
